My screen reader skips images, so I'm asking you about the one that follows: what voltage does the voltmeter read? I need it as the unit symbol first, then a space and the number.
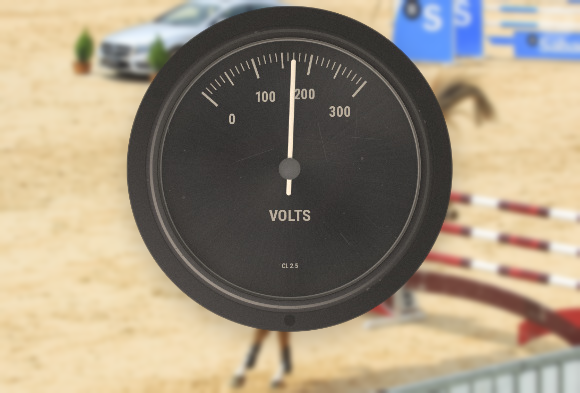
V 170
